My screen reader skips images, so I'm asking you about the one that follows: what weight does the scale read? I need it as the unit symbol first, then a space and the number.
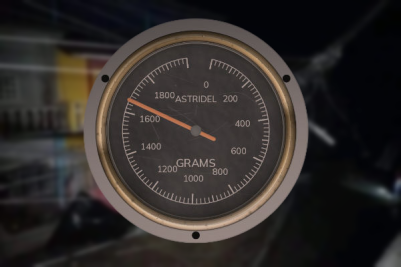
g 1660
